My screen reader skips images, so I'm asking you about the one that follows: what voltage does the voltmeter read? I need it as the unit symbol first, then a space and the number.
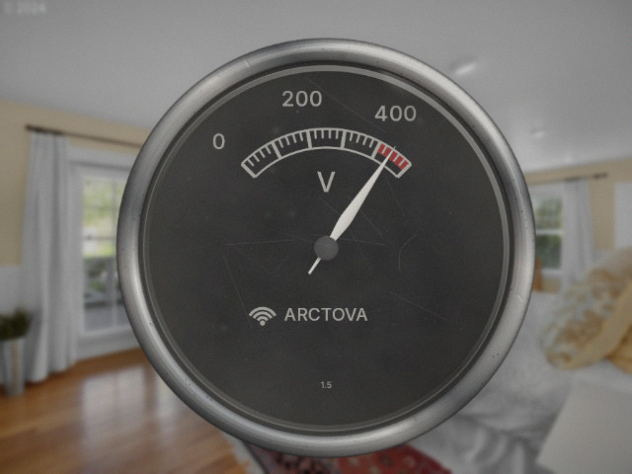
V 440
